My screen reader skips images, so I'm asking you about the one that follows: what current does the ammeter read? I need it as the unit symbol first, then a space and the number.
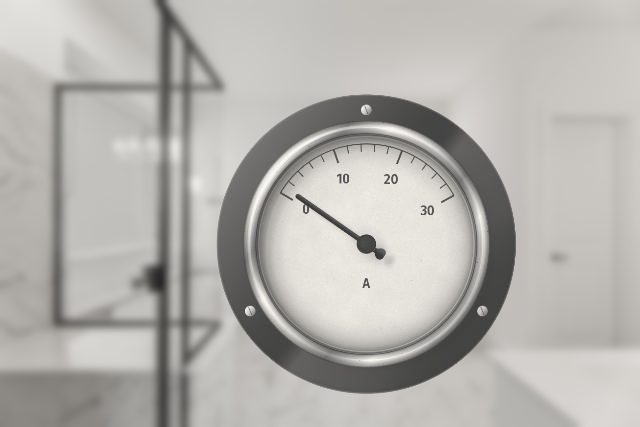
A 1
